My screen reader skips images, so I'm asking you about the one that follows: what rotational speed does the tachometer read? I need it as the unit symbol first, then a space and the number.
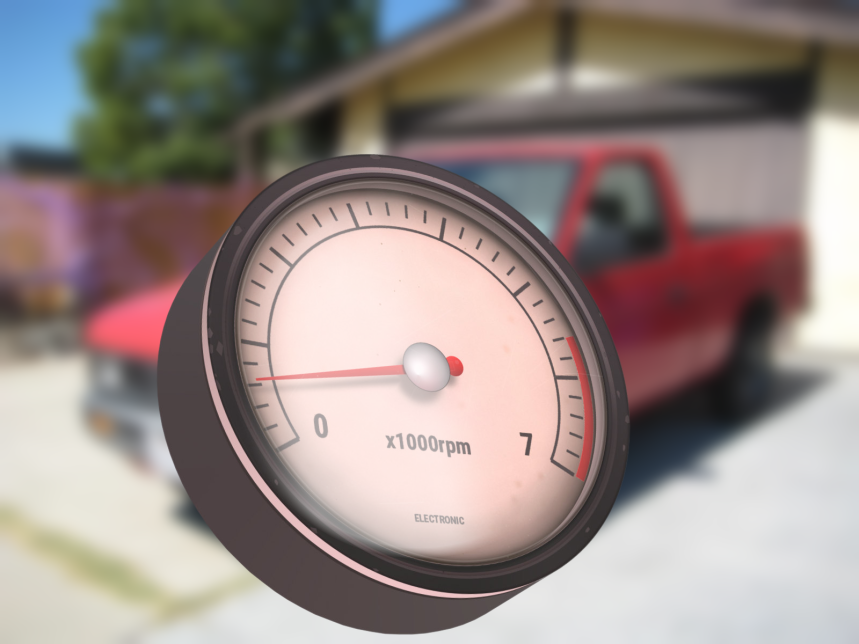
rpm 600
